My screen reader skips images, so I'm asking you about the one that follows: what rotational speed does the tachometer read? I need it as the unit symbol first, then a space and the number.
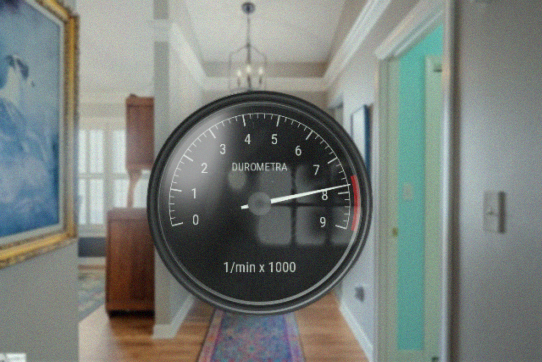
rpm 7800
